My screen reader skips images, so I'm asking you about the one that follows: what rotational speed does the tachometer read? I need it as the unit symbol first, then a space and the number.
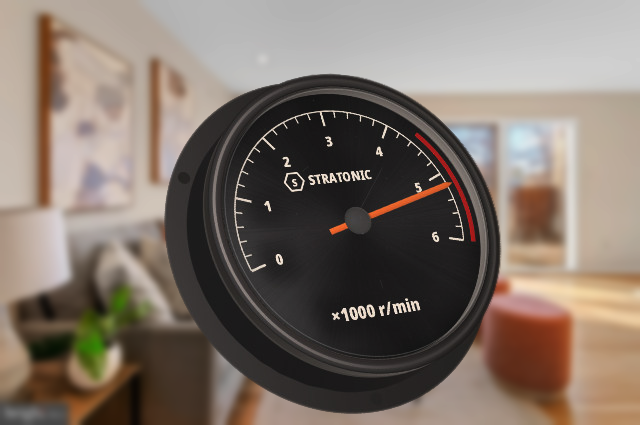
rpm 5200
